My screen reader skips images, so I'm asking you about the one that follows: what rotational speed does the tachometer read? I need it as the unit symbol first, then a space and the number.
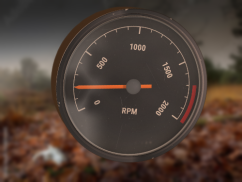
rpm 200
